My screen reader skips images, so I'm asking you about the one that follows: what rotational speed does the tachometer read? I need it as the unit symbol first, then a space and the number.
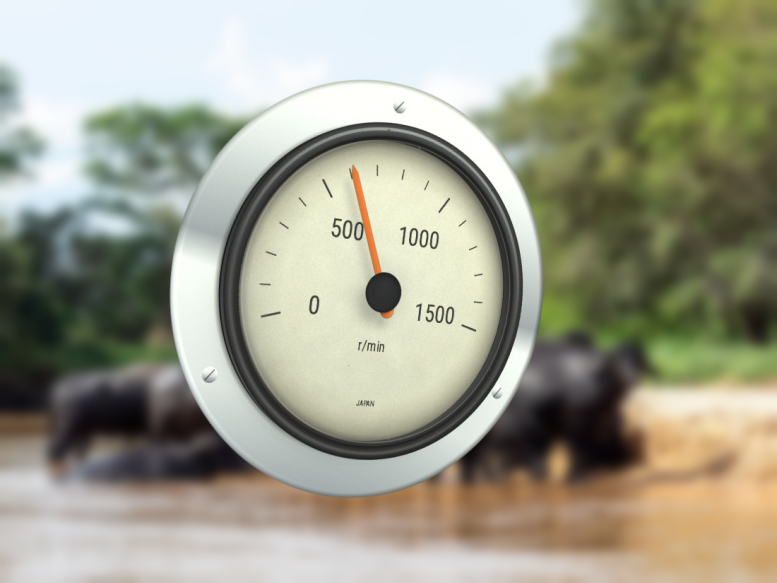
rpm 600
